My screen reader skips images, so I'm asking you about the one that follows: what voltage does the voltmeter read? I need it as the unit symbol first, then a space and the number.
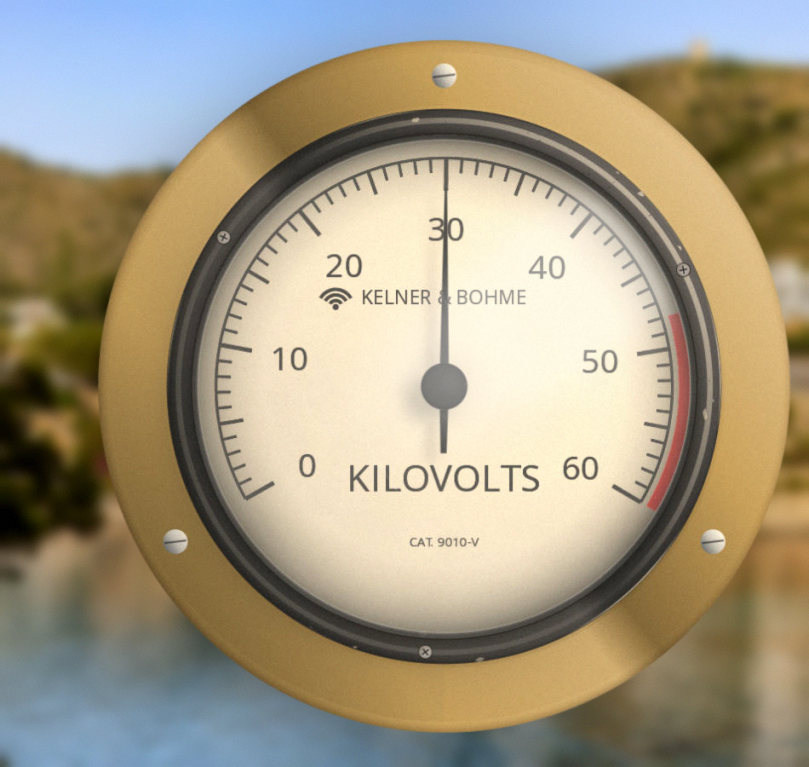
kV 30
